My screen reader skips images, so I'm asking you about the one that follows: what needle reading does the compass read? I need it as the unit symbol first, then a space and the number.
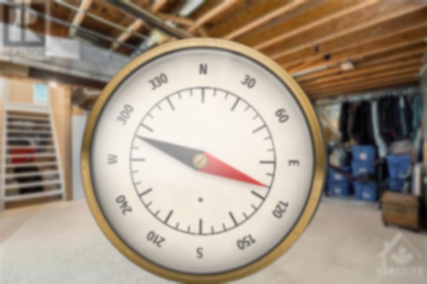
° 110
